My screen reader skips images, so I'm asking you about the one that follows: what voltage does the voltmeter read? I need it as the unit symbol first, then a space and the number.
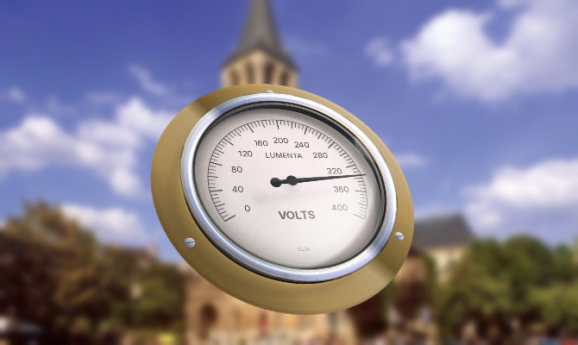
V 340
